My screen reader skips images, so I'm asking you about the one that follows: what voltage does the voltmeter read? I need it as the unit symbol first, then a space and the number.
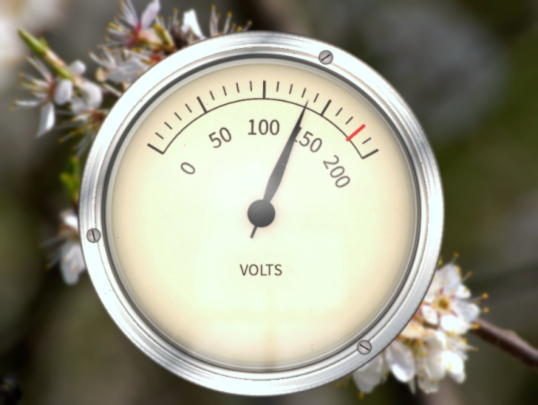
V 135
